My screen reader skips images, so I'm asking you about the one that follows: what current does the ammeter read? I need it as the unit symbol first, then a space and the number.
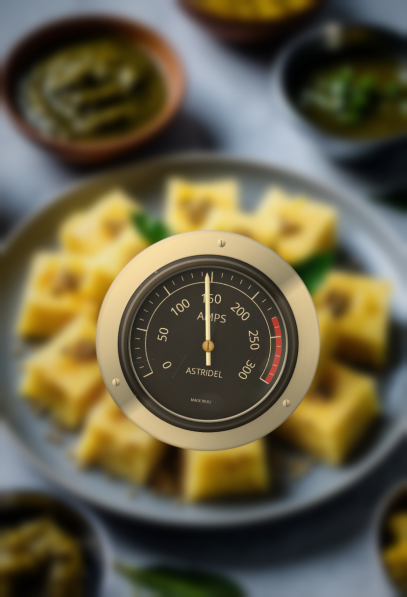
A 145
